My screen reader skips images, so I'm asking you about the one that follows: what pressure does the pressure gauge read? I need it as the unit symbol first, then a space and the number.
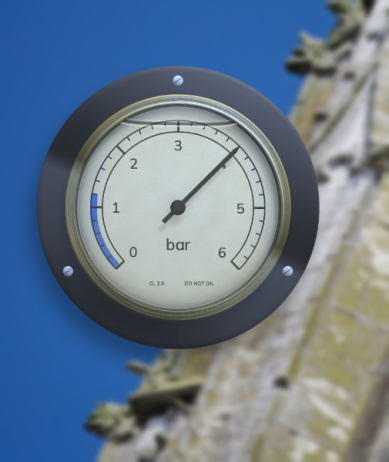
bar 4
